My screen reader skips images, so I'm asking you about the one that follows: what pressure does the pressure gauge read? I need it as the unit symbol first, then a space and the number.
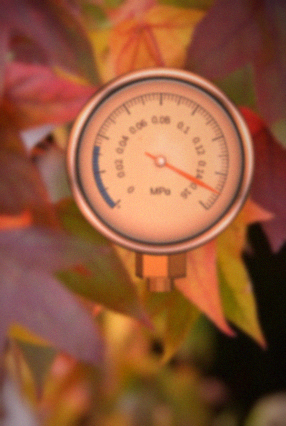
MPa 0.15
